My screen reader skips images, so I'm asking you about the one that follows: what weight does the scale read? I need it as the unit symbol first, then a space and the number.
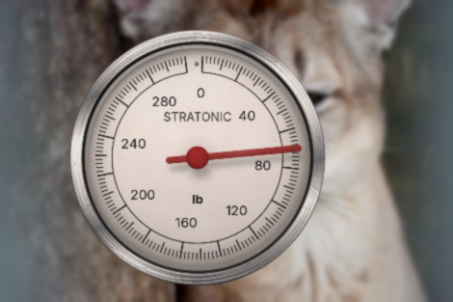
lb 70
